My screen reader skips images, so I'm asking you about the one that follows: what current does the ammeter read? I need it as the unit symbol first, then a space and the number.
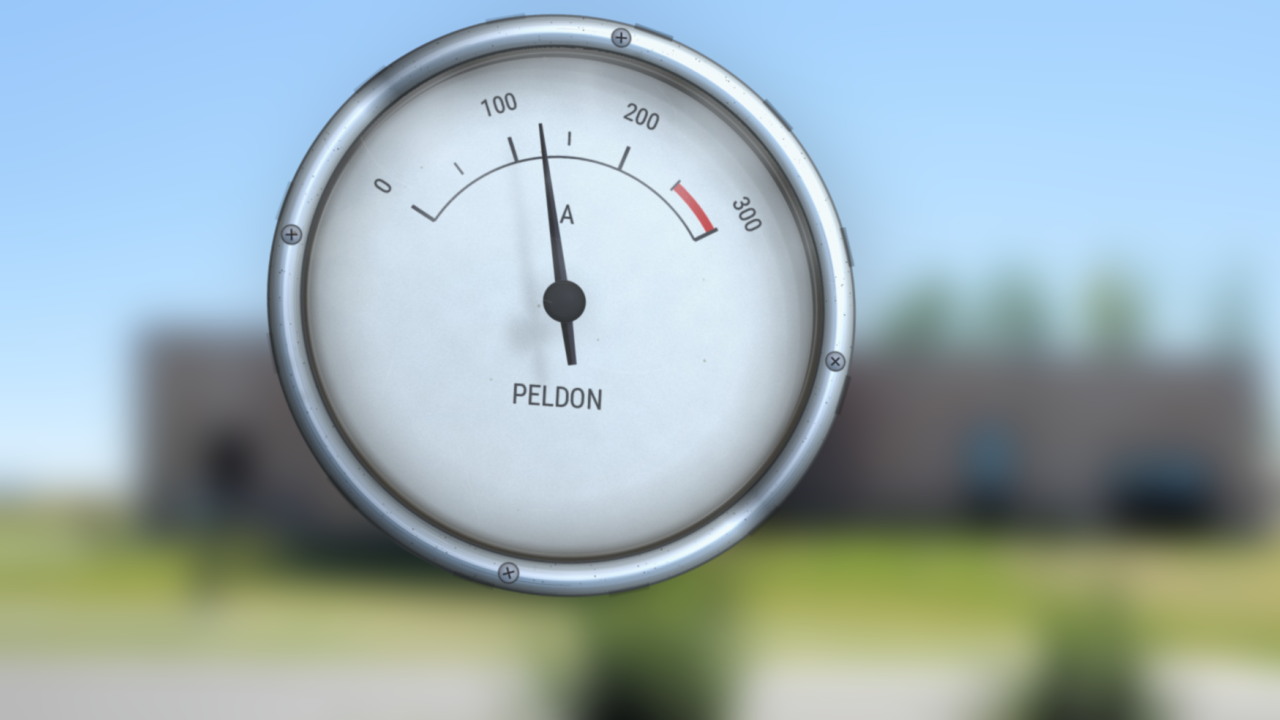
A 125
